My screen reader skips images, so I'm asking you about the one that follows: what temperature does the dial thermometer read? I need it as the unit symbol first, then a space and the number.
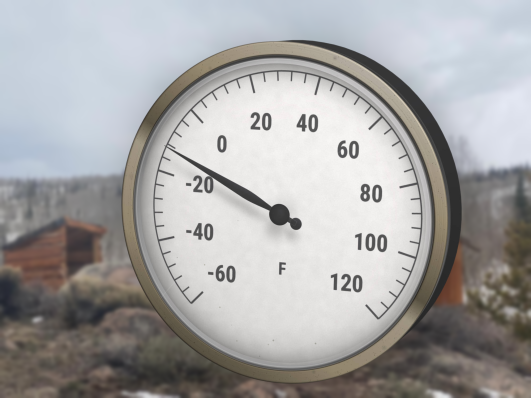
°F -12
